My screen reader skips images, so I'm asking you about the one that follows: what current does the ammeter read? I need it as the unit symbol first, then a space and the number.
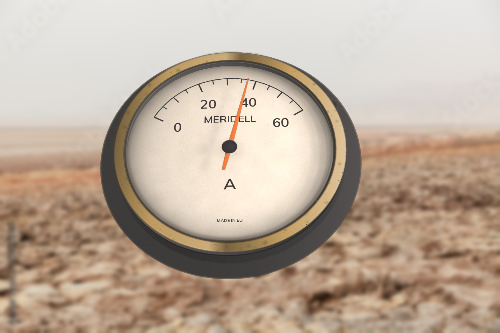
A 37.5
